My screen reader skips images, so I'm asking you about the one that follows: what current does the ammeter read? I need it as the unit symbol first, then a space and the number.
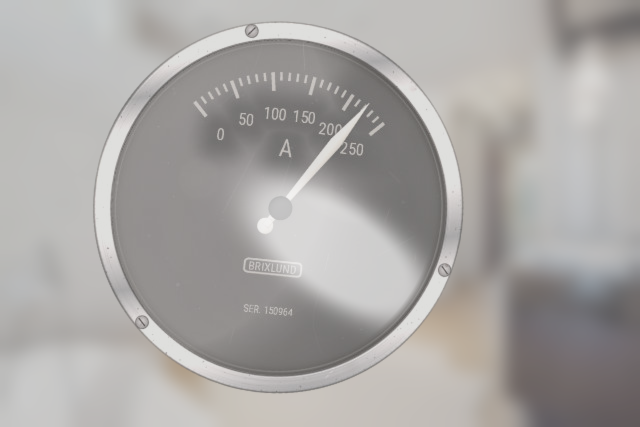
A 220
